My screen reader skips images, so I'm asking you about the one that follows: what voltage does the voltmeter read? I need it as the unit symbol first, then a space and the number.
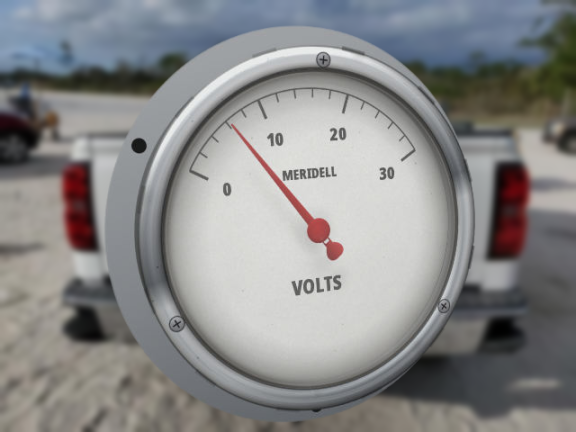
V 6
